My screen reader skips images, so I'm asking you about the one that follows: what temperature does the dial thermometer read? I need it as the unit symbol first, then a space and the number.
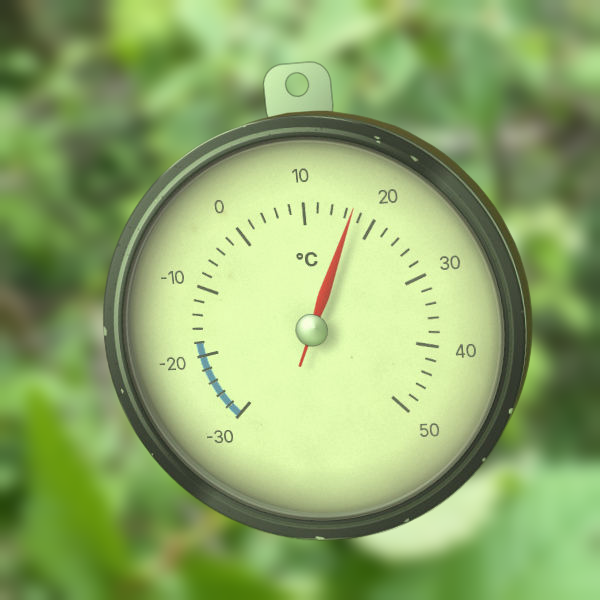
°C 17
